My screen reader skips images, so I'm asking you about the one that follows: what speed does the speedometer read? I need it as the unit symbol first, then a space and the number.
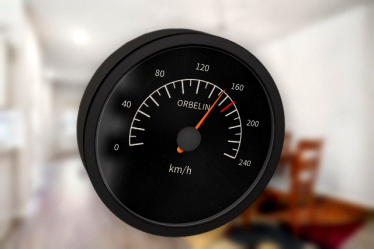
km/h 150
